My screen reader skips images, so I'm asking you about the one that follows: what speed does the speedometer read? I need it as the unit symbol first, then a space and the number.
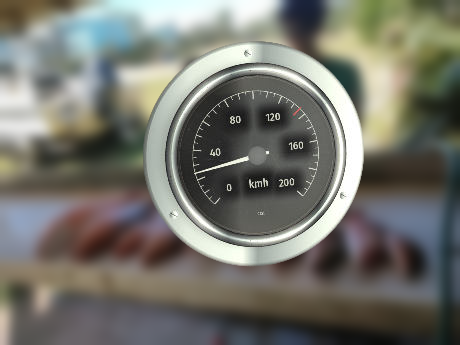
km/h 25
